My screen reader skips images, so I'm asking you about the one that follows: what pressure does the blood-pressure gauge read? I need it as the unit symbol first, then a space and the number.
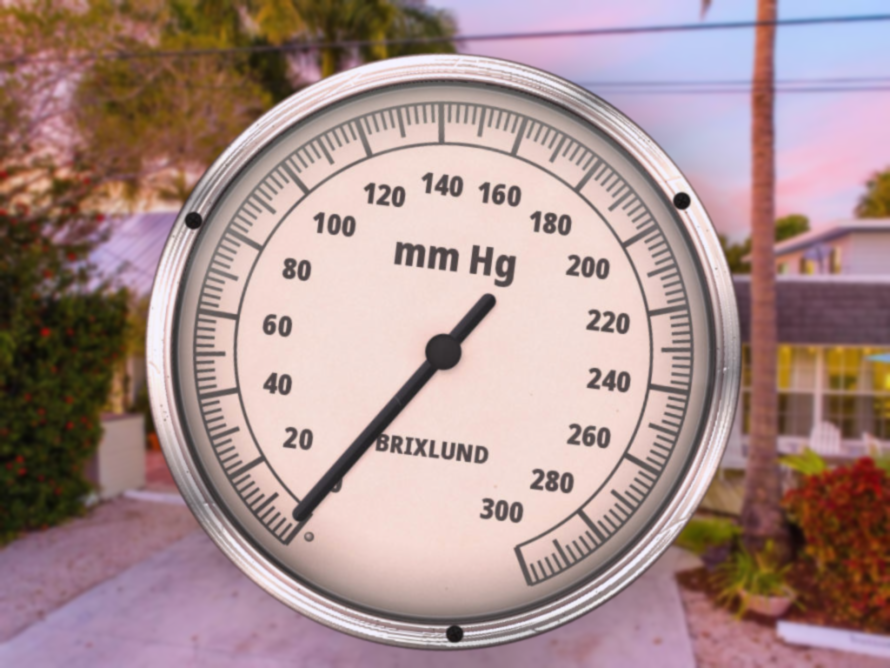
mmHg 2
